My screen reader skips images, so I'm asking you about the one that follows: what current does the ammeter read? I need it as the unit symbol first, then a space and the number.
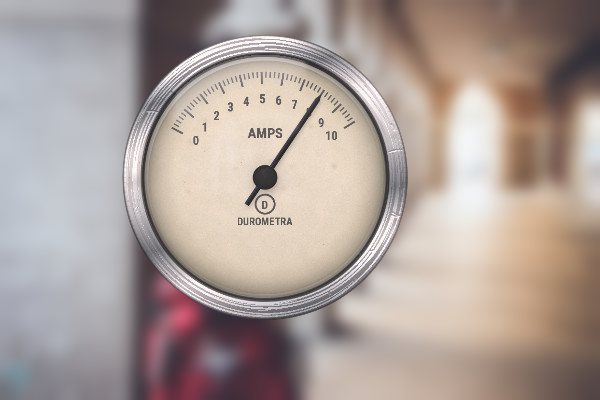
A 8
